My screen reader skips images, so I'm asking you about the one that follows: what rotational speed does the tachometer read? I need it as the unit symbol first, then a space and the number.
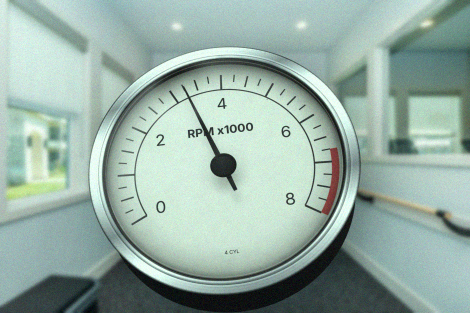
rpm 3250
